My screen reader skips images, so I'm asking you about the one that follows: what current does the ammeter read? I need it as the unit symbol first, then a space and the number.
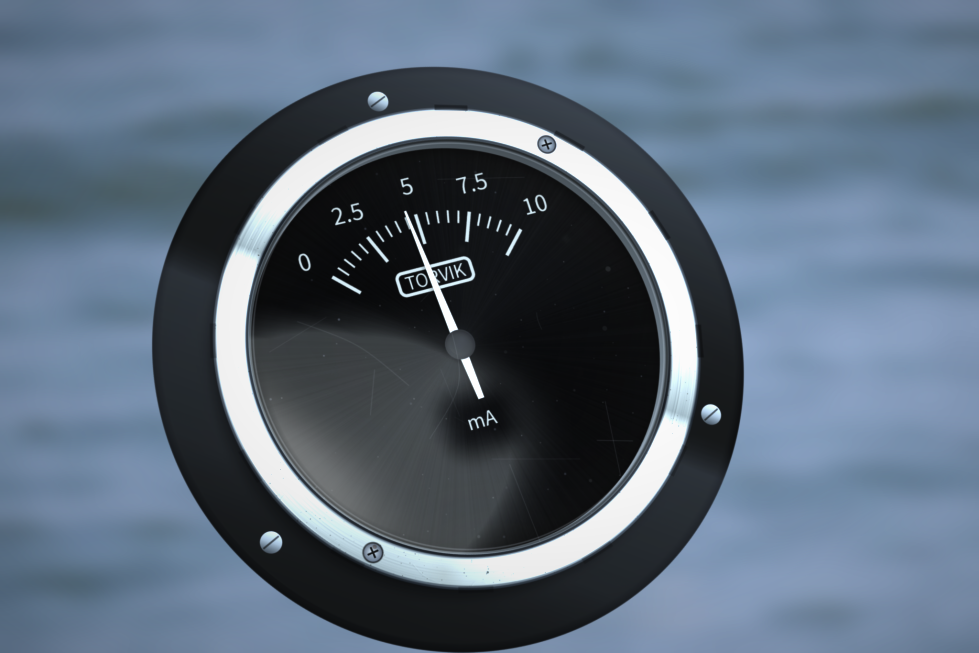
mA 4.5
